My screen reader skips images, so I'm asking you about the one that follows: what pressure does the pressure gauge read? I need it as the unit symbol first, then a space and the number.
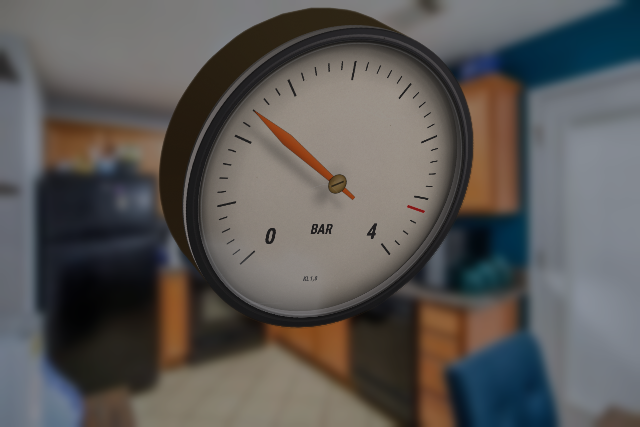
bar 1.2
